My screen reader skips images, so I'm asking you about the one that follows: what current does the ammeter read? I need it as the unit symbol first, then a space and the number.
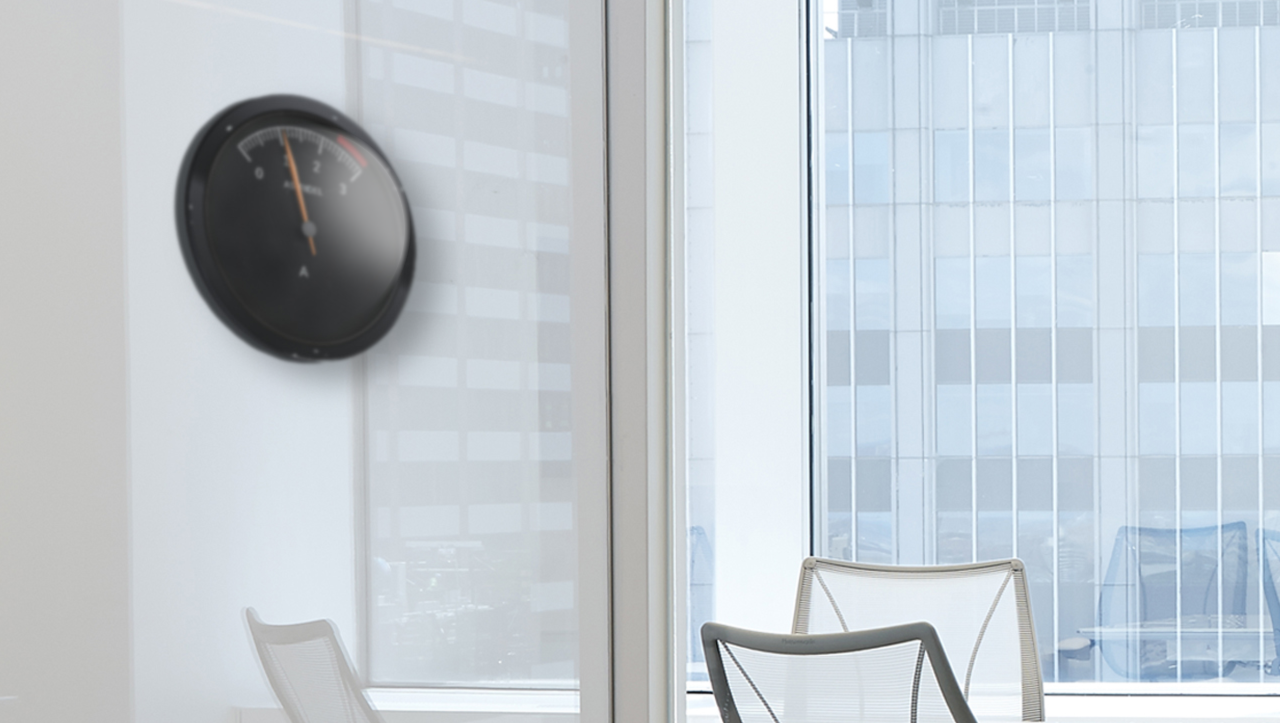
A 1
